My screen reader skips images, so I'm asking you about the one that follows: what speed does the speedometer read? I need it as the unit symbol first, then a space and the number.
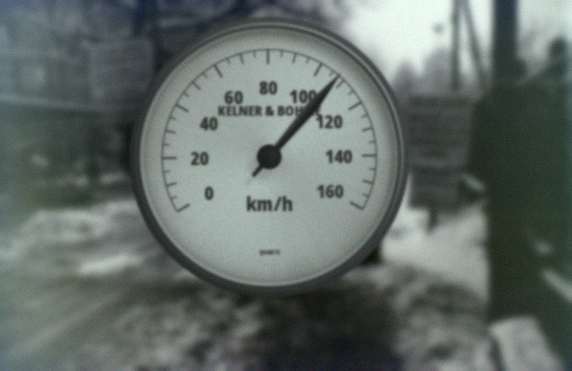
km/h 107.5
